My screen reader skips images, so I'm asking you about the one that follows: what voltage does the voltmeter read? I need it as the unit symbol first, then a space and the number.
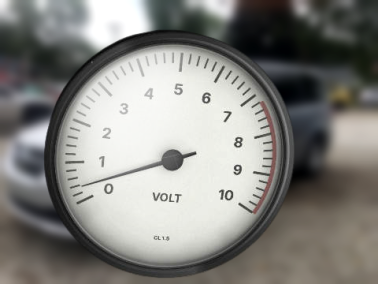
V 0.4
